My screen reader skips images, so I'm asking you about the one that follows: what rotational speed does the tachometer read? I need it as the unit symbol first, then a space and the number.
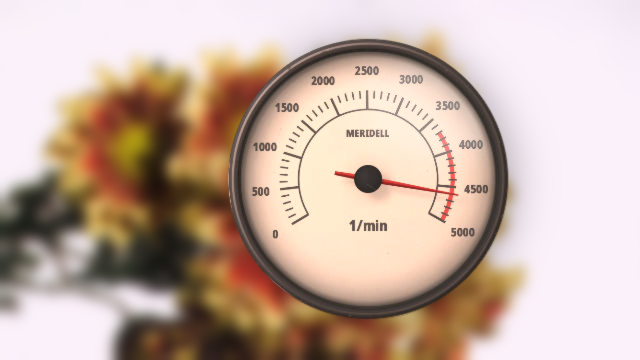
rpm 4600
